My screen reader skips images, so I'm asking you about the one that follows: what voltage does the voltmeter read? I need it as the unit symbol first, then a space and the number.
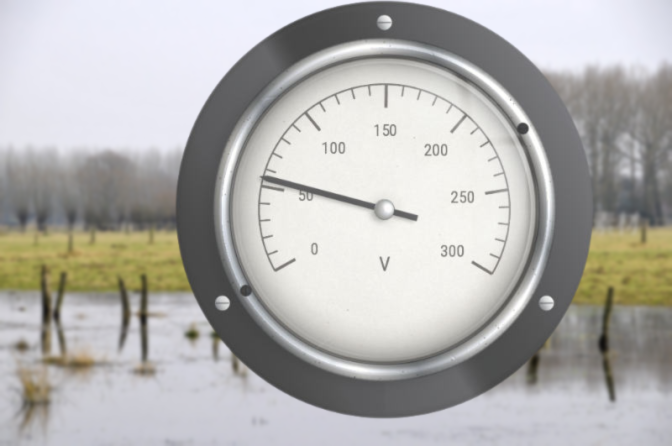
V 55
